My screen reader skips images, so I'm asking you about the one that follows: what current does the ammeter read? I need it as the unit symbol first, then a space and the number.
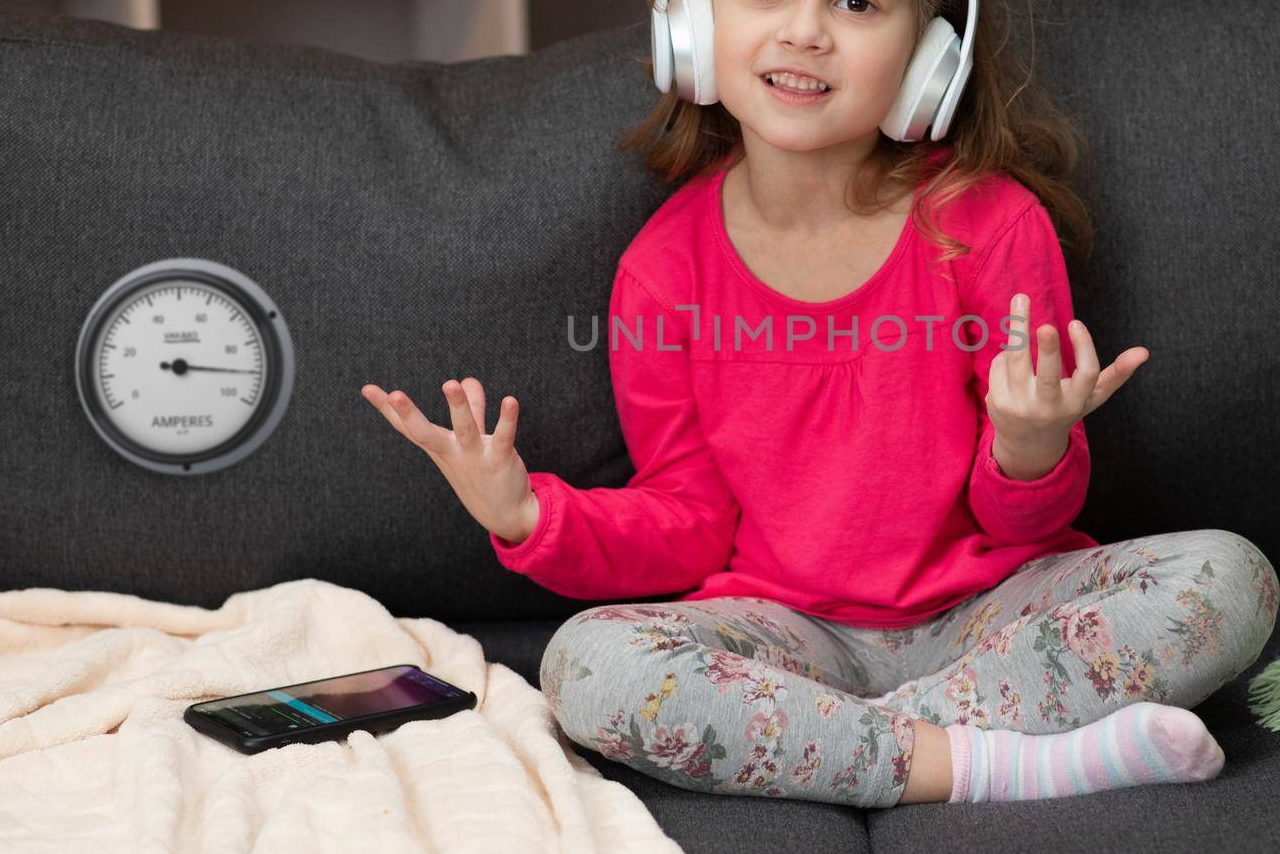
A 90
